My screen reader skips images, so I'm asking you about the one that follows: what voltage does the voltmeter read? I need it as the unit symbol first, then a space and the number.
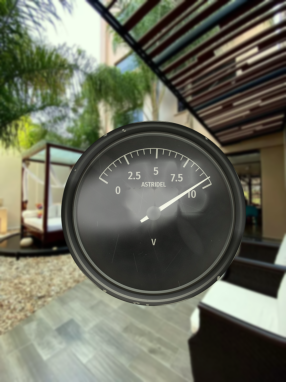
V 9.5
